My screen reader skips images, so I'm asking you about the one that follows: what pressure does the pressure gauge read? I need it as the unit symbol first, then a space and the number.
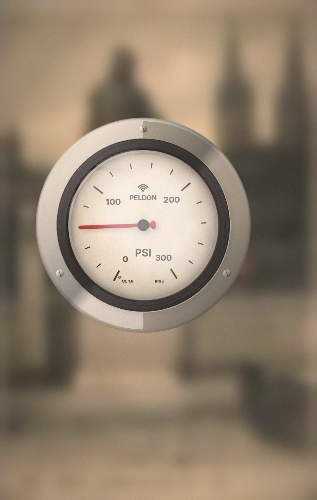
psi 60
